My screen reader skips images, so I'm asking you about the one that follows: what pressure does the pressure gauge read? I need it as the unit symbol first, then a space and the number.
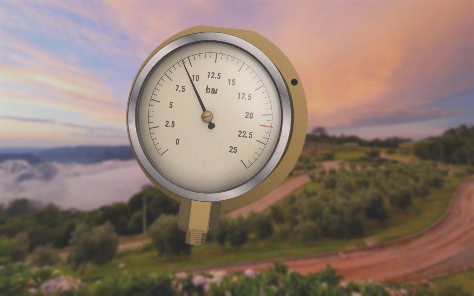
bar 9.5
